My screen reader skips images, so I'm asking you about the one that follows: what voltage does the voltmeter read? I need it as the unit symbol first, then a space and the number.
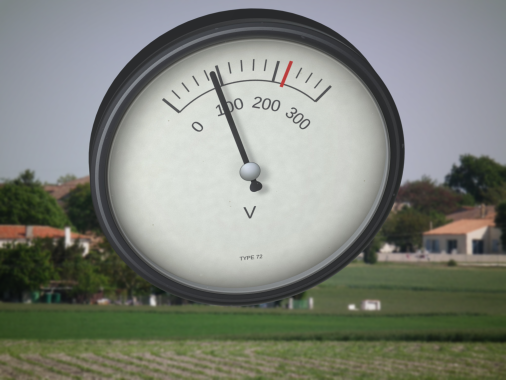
V 90
